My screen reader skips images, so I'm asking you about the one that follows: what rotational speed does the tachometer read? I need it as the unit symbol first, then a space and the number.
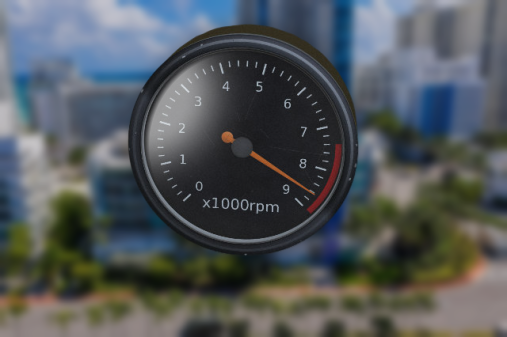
rpm 8600
